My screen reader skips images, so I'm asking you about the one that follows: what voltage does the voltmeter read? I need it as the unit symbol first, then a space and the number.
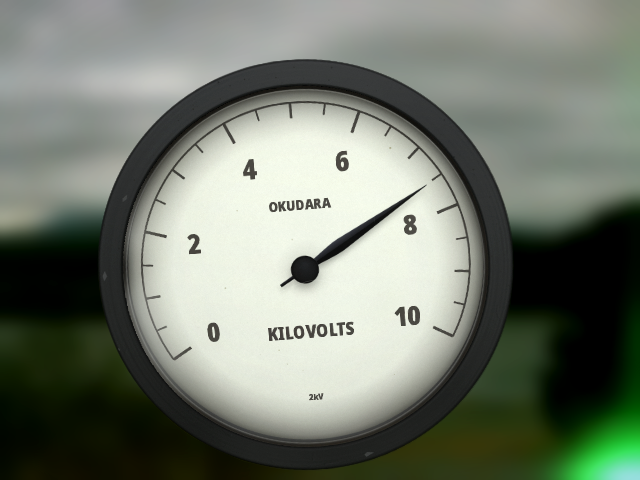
kV 7.5
